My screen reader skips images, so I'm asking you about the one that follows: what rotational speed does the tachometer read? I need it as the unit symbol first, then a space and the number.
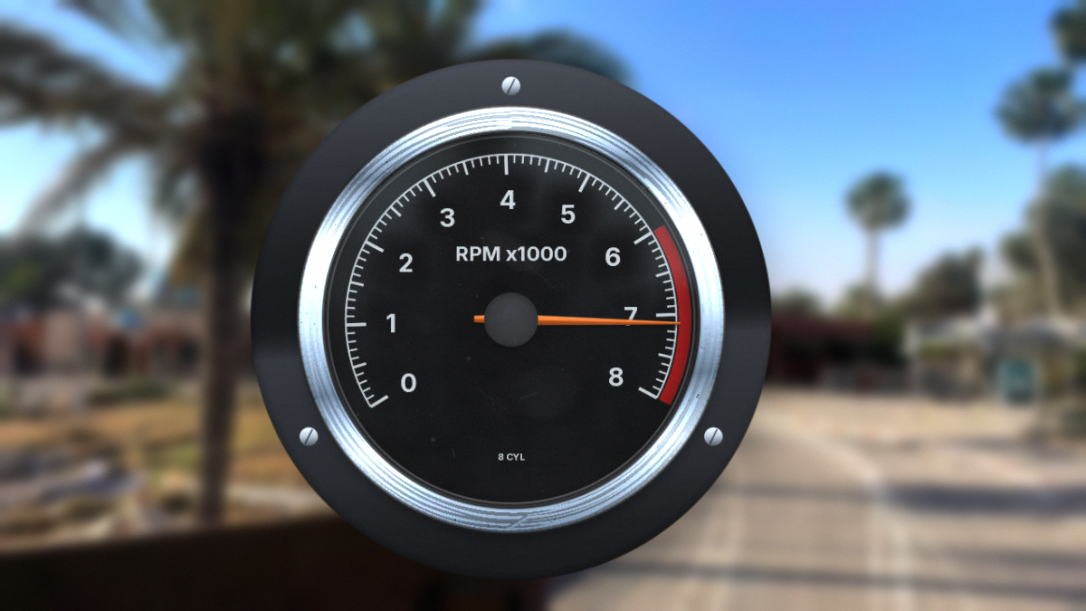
rpm 7100
